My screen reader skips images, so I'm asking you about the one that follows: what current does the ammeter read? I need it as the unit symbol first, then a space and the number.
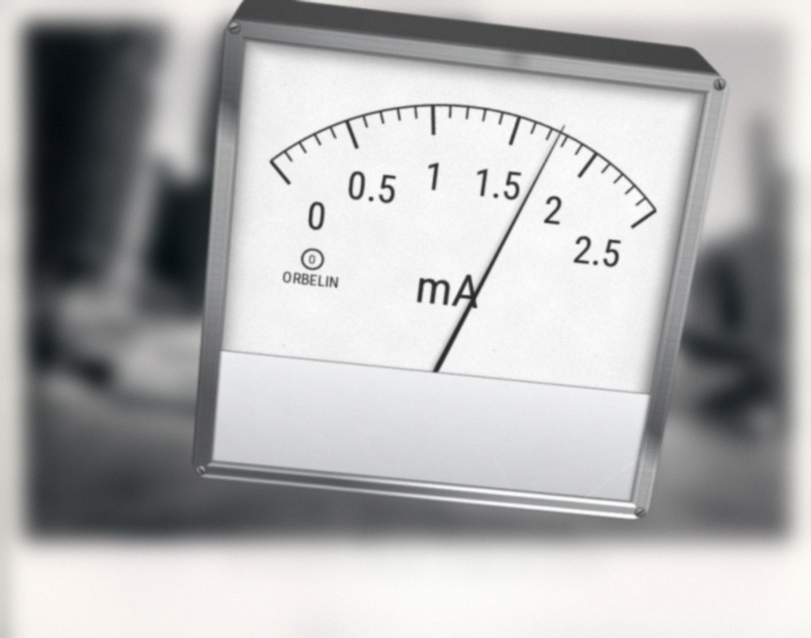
mA 1.75
